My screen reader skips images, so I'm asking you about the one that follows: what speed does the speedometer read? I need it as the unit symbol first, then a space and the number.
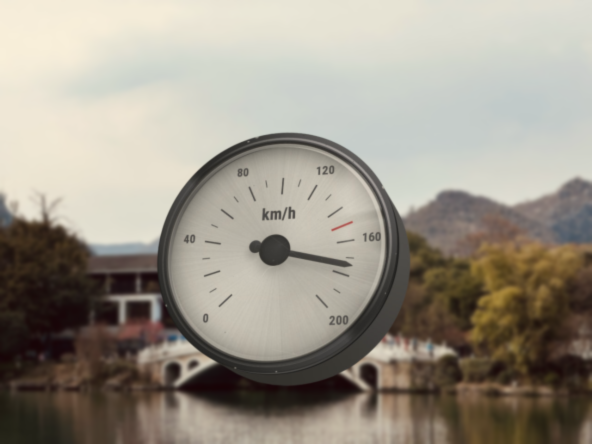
km/h 175
